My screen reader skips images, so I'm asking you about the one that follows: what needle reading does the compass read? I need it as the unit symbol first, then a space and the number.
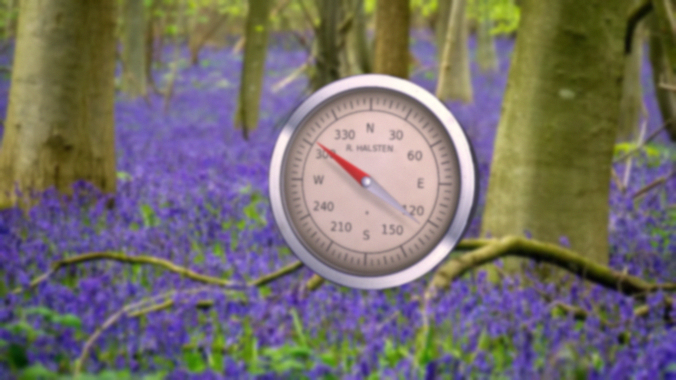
° 305
